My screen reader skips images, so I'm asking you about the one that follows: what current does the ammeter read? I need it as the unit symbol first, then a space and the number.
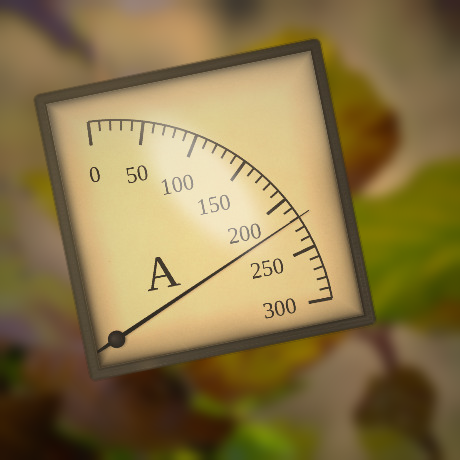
A 220
